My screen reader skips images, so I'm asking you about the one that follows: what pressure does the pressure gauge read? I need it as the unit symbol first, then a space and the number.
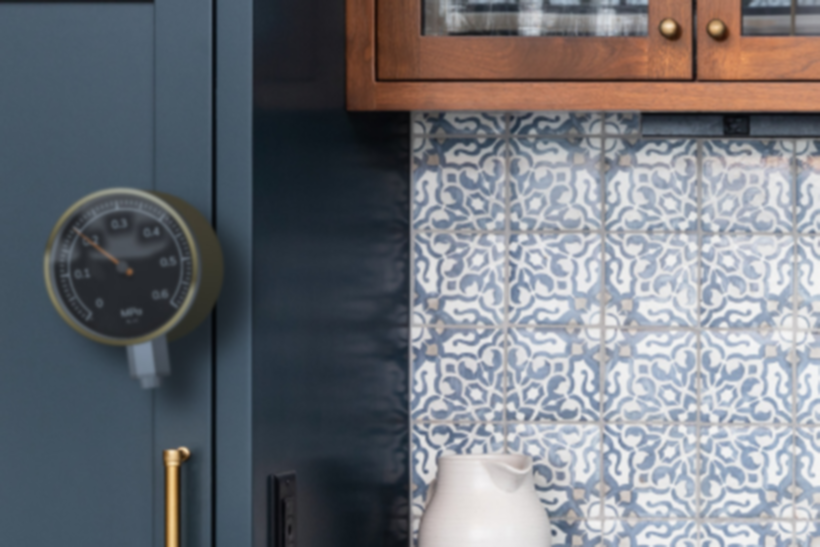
MPa 0.2
